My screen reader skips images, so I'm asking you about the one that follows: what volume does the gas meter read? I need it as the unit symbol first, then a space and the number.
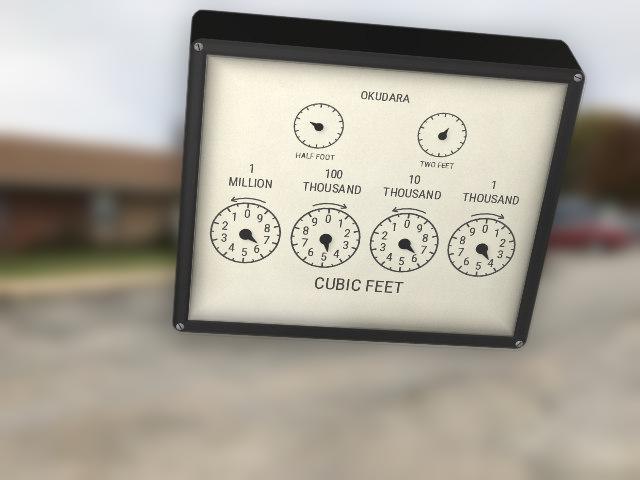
ft³ 646400
